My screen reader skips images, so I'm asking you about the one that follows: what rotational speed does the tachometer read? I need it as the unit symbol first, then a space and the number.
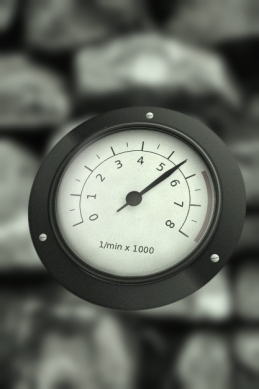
rpm 5500
